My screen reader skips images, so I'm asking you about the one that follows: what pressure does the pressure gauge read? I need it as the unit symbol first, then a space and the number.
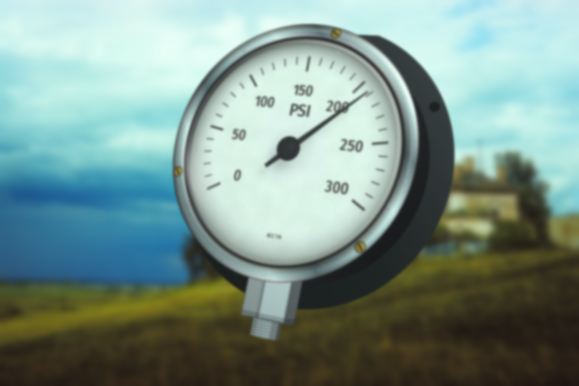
psi 210
